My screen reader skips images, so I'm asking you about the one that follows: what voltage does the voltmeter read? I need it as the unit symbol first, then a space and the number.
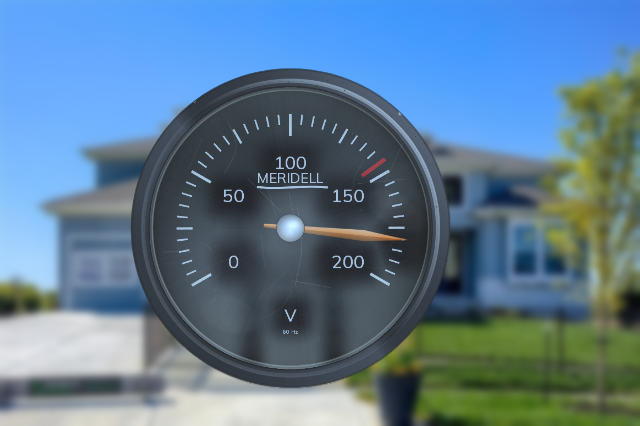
V 180
